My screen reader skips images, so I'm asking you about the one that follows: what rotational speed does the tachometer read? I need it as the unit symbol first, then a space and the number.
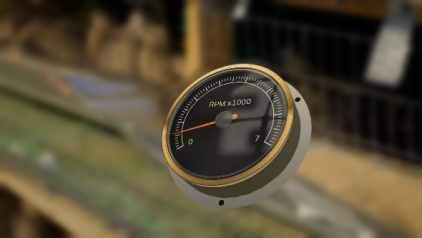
rpm 500
